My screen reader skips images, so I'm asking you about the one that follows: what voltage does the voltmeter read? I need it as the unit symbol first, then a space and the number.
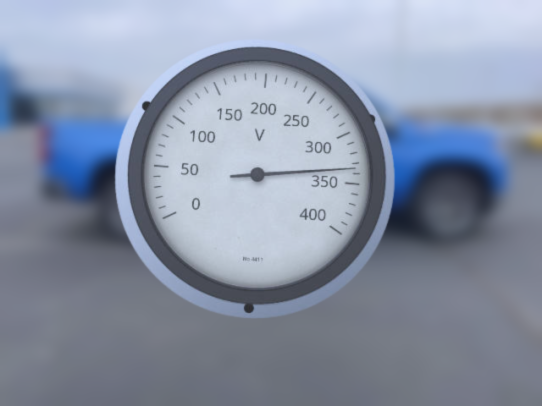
V 335
